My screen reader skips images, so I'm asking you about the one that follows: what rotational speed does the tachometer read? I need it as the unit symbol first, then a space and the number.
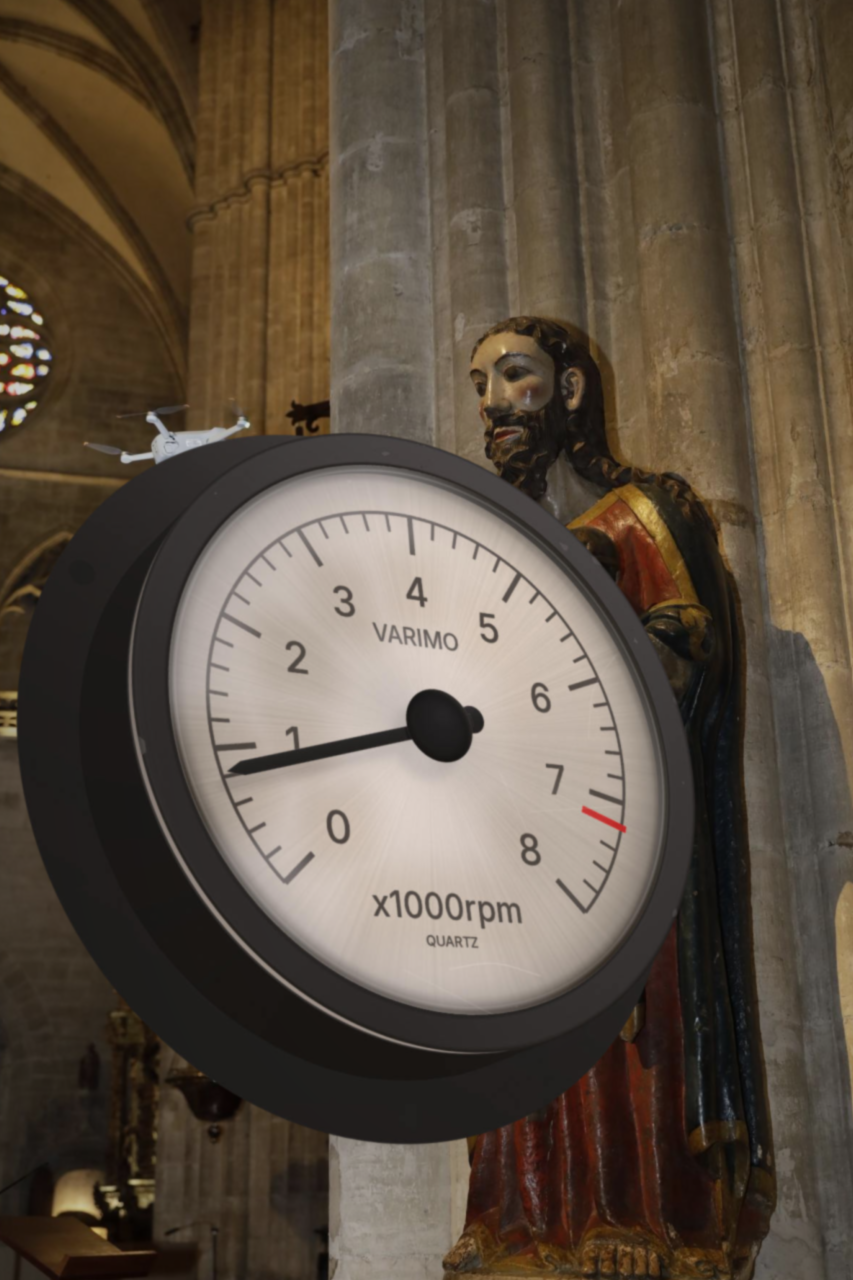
rpm 800
